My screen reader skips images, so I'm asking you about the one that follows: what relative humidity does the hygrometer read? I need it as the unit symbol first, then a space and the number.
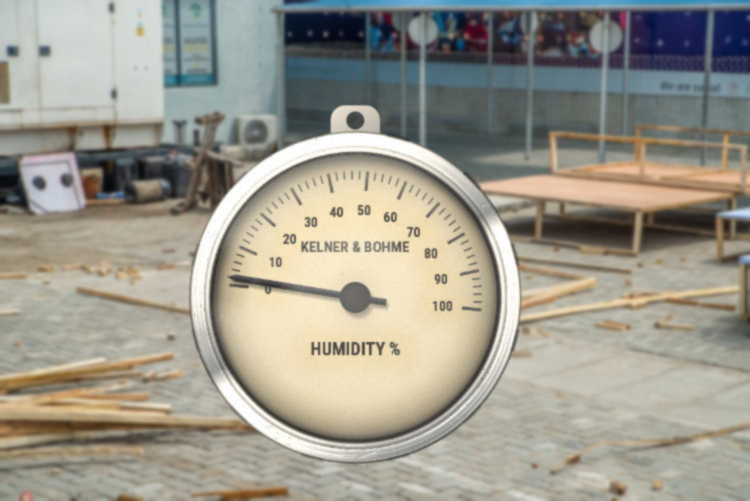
% 2
